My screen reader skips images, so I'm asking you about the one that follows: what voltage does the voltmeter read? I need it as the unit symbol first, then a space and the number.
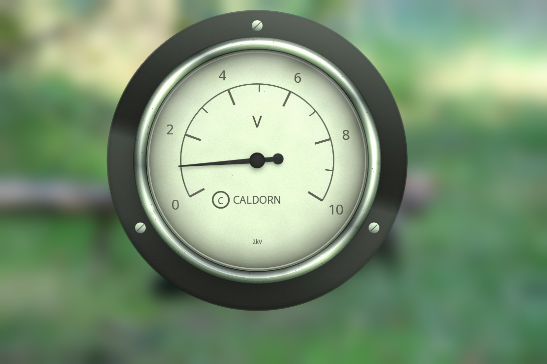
V 1
